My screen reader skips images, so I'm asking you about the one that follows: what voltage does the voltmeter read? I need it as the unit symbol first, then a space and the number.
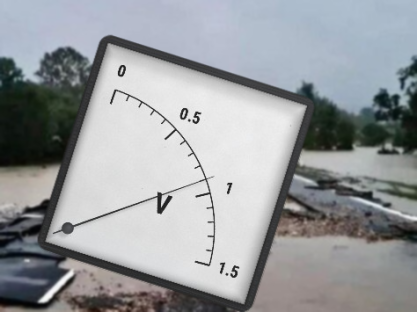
V 0.9
